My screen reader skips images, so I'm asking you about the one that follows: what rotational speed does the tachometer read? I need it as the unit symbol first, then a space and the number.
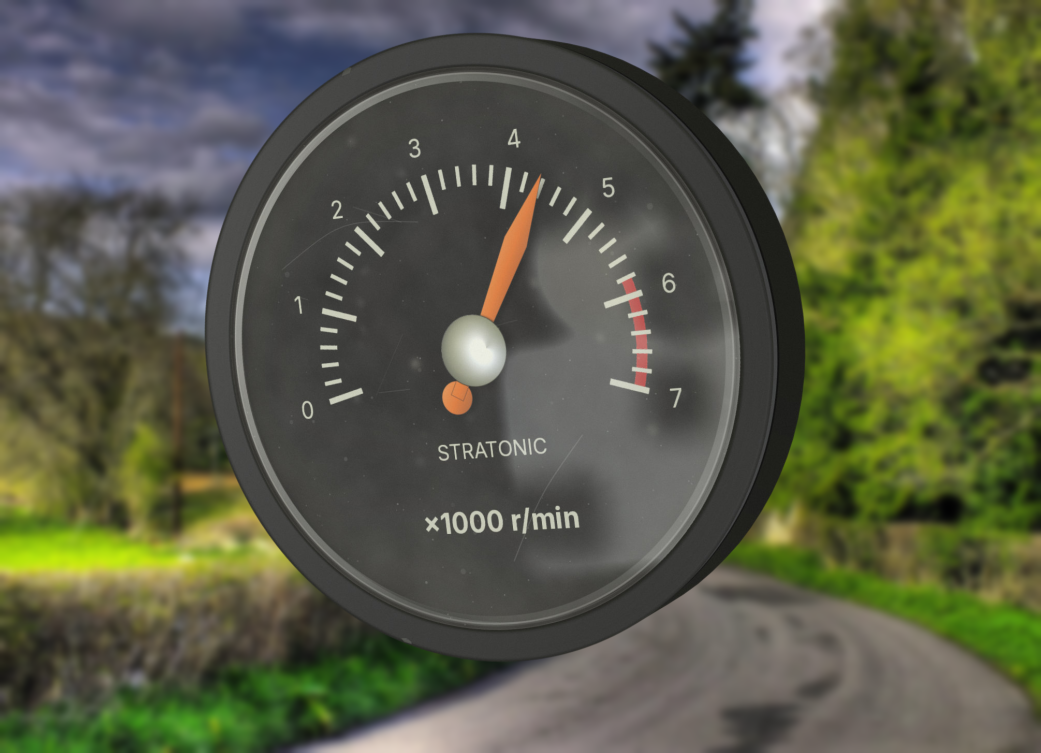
rpm 4400
